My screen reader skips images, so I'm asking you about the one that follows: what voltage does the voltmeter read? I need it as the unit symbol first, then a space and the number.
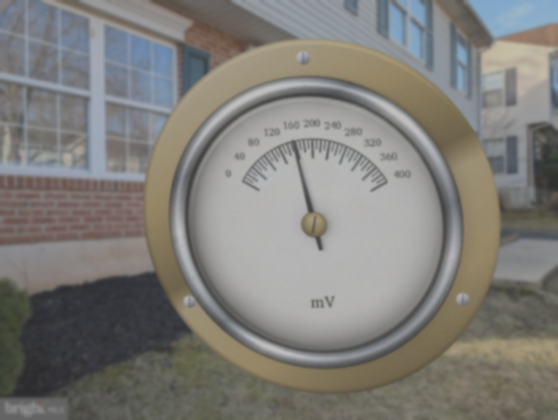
mV 160
